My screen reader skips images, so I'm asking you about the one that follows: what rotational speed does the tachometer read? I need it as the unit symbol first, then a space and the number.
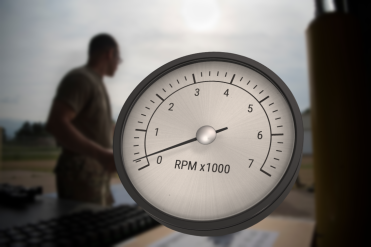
rpm 200
